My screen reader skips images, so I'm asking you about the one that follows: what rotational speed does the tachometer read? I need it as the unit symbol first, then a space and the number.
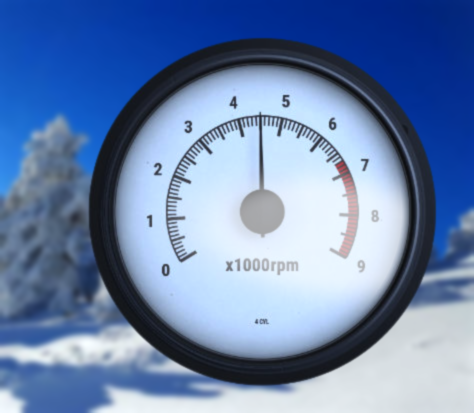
rpm 4500
